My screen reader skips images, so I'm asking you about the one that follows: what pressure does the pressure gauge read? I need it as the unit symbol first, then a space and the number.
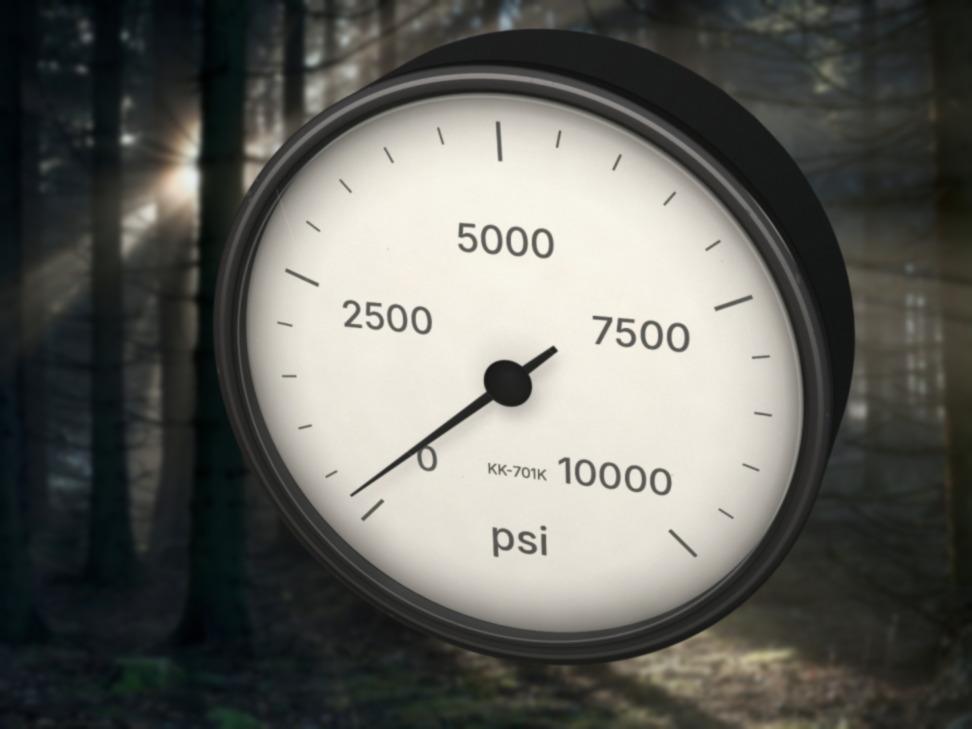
psi 250
